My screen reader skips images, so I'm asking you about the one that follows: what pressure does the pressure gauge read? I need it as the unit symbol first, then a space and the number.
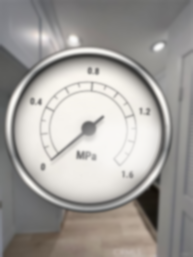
MPa 0
